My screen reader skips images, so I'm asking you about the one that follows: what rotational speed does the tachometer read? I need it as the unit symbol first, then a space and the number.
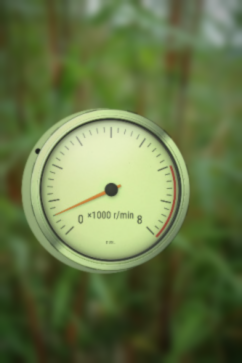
rpm 600
